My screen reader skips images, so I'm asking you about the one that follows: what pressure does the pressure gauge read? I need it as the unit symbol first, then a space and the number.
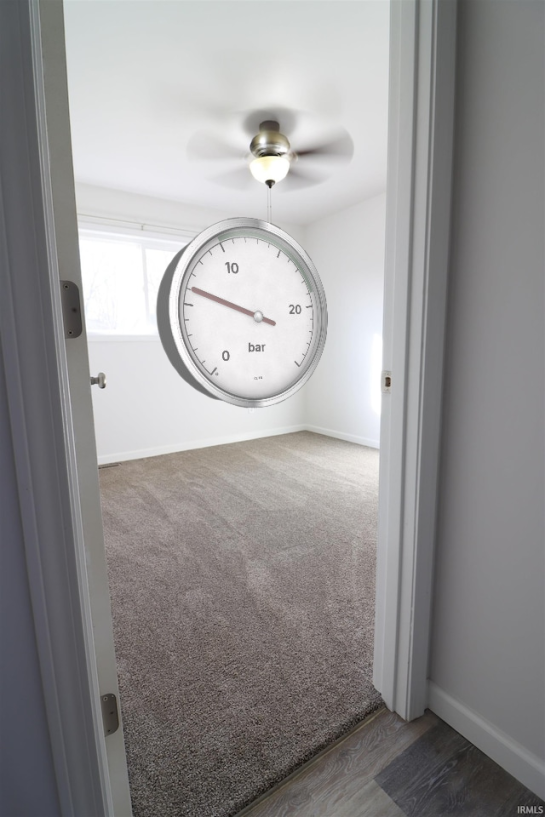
bar 6
